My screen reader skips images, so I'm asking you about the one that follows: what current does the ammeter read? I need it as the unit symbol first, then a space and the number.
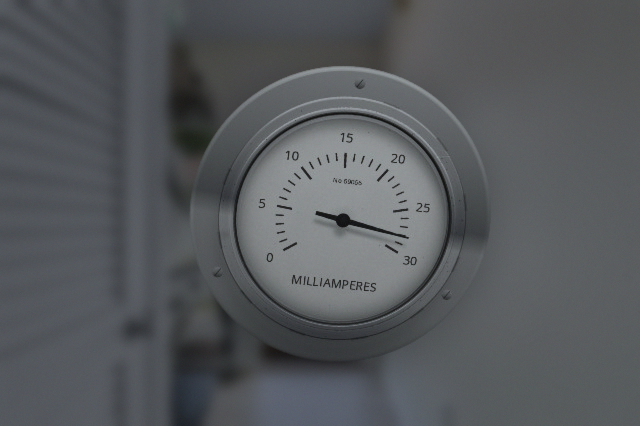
mA 28
